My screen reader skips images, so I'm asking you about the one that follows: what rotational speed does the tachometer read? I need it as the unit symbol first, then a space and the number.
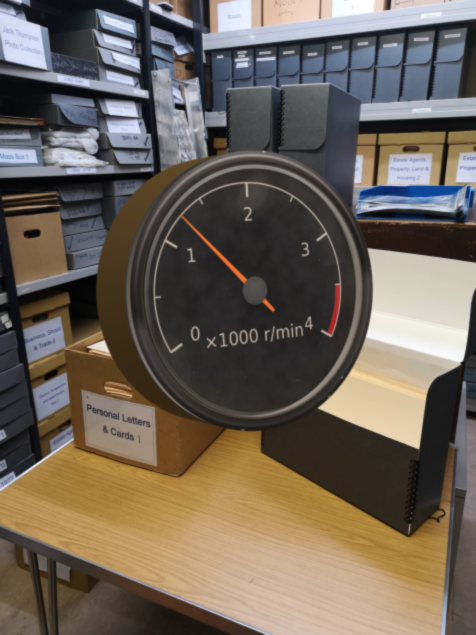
rpm 1250
